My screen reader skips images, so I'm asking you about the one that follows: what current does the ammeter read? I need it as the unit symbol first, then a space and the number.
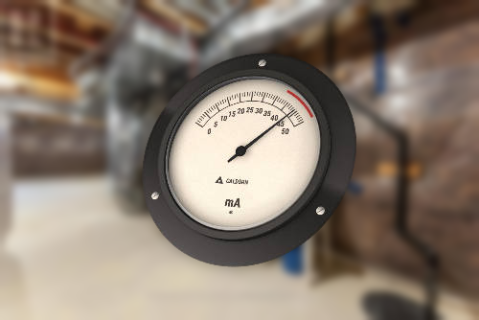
mA 45
